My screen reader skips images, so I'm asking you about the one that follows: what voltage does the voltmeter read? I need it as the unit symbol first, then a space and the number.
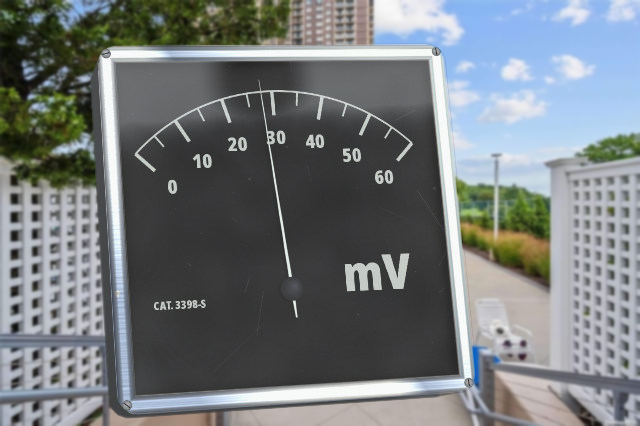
mV 27.5
